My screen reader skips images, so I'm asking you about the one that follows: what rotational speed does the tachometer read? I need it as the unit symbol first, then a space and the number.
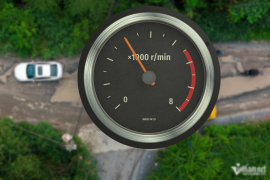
rpm 3000
